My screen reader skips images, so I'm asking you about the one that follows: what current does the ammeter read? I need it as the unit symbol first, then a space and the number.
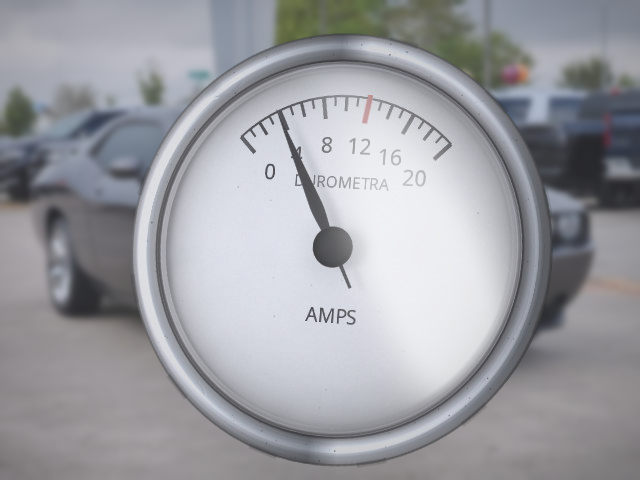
A 4
